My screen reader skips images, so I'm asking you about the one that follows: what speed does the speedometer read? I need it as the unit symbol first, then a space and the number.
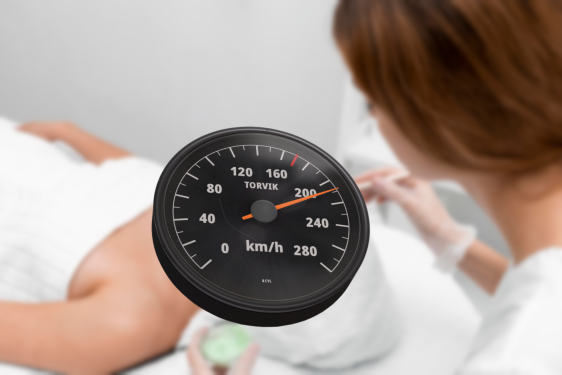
km/h 210
